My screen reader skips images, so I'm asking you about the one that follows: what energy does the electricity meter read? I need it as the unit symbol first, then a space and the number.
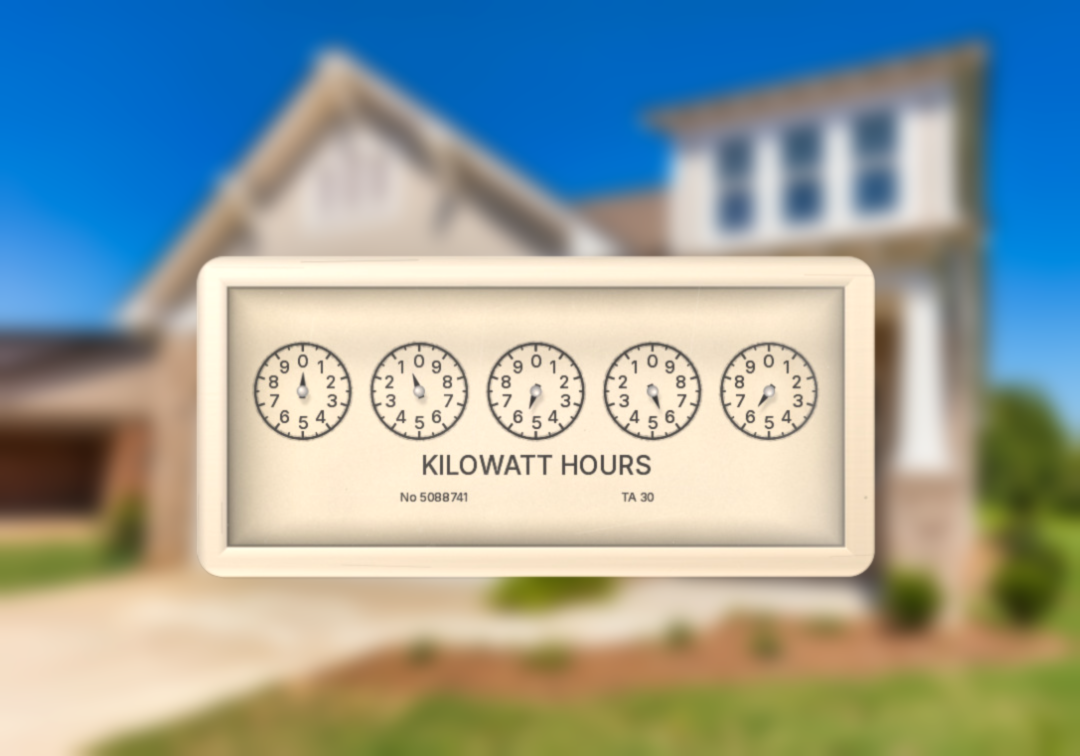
kWh 556
